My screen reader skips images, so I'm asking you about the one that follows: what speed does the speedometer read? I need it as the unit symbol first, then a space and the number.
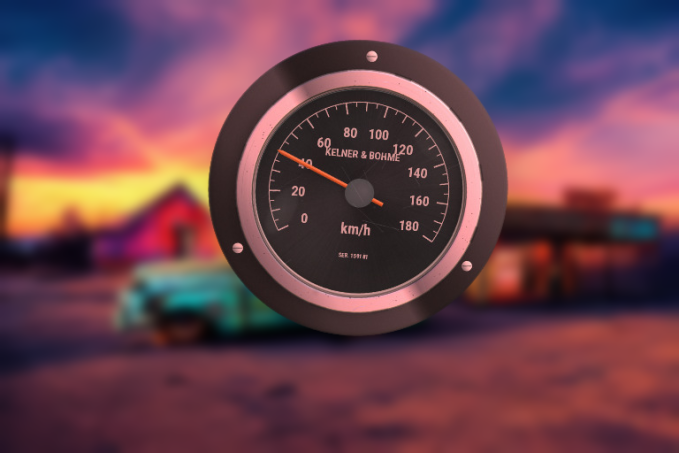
km/h 40
